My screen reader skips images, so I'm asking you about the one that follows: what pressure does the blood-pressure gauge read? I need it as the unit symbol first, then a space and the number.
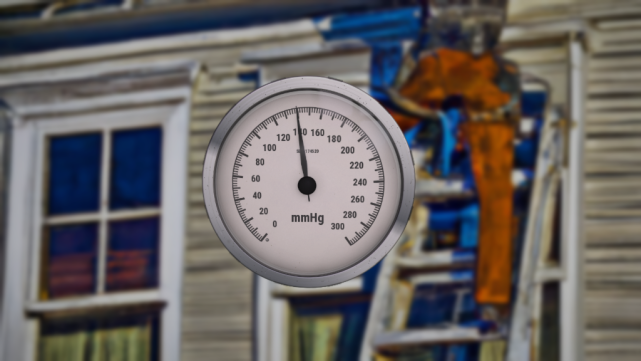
mmHg 140
